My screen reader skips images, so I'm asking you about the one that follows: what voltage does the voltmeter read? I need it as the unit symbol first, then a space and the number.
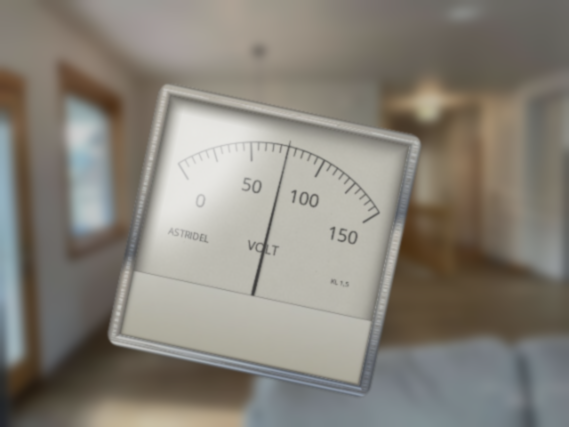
V 75
